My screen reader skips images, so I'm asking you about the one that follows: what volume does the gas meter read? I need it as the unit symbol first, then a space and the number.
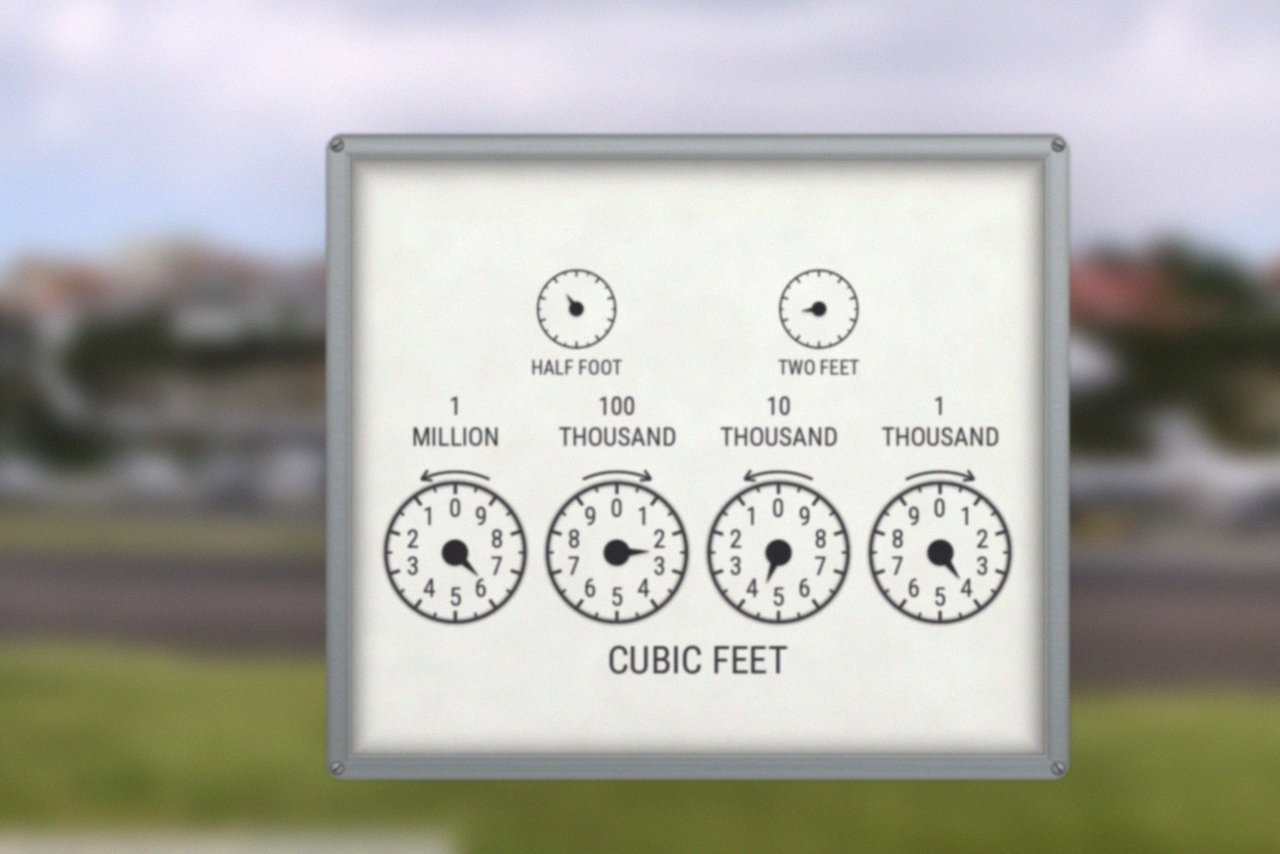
ft³ 624400
